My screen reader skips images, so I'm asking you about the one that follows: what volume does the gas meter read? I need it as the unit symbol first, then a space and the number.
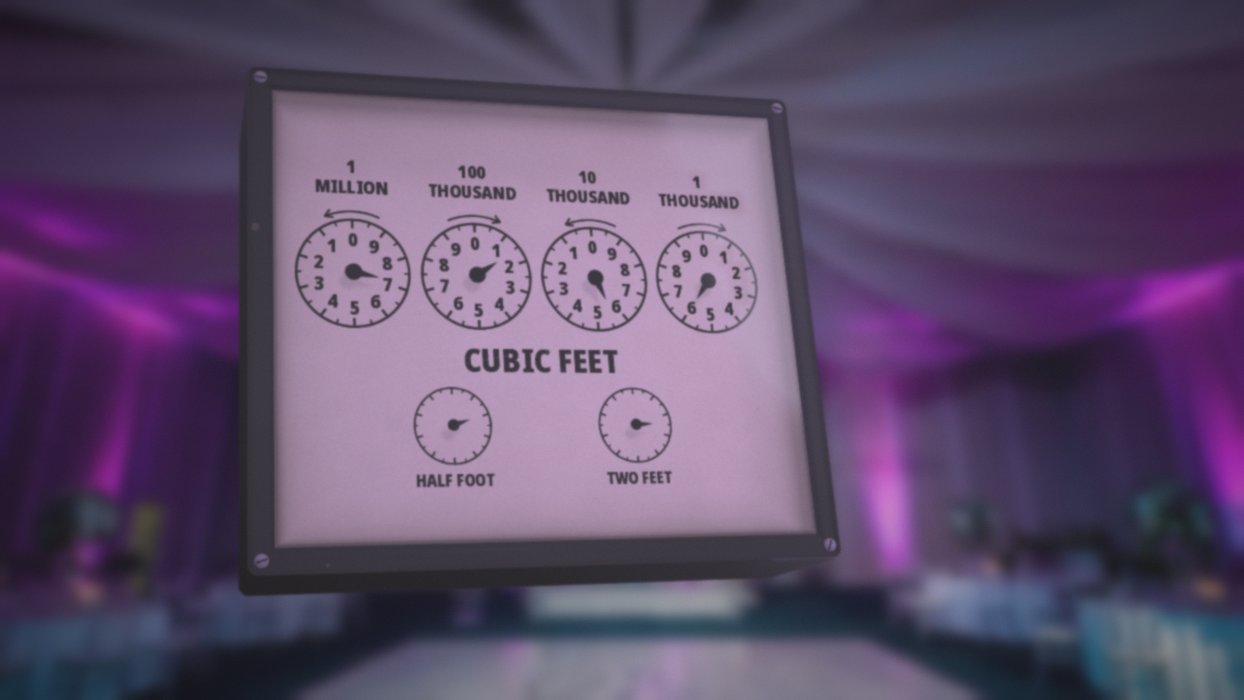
ft³ 715600
